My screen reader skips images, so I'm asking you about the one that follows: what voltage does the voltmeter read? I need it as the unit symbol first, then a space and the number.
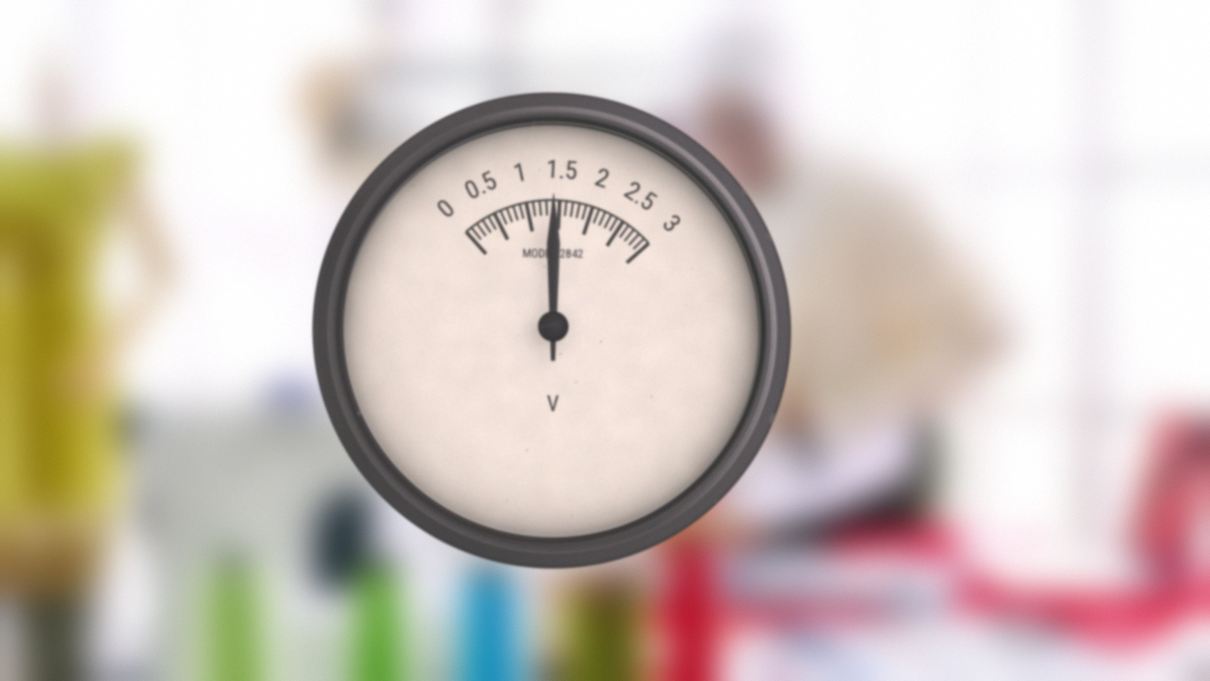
V 1.4
